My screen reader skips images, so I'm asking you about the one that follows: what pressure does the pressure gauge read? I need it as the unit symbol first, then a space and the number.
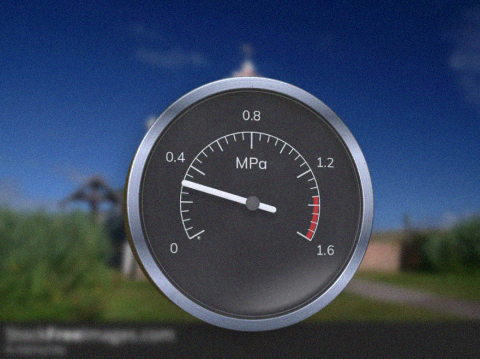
MPa 0.3
